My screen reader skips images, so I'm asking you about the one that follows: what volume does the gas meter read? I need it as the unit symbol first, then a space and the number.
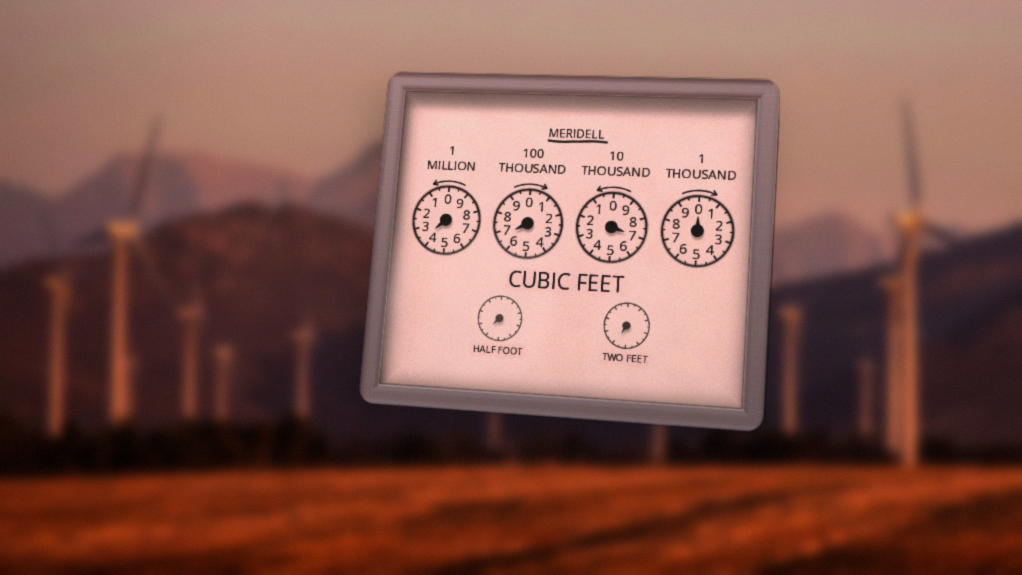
ft³ 367000
